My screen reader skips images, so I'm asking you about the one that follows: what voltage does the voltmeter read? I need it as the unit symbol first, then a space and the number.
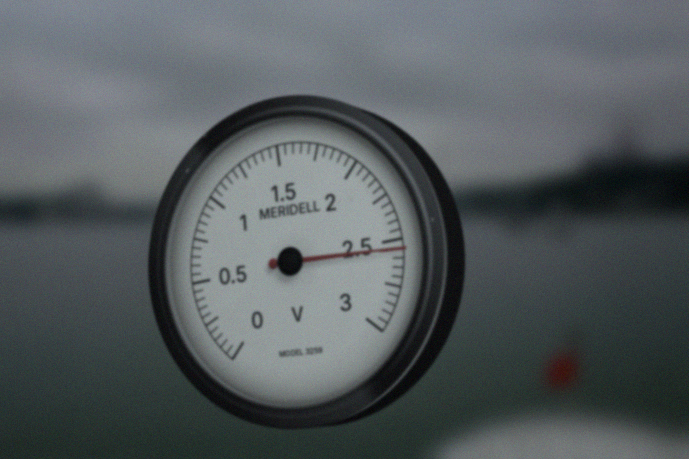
V 2.55
